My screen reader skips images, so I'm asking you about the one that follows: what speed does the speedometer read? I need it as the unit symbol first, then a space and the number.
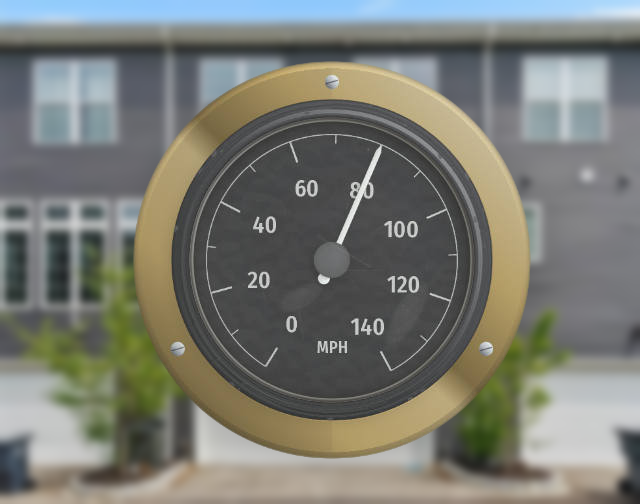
mph 80
